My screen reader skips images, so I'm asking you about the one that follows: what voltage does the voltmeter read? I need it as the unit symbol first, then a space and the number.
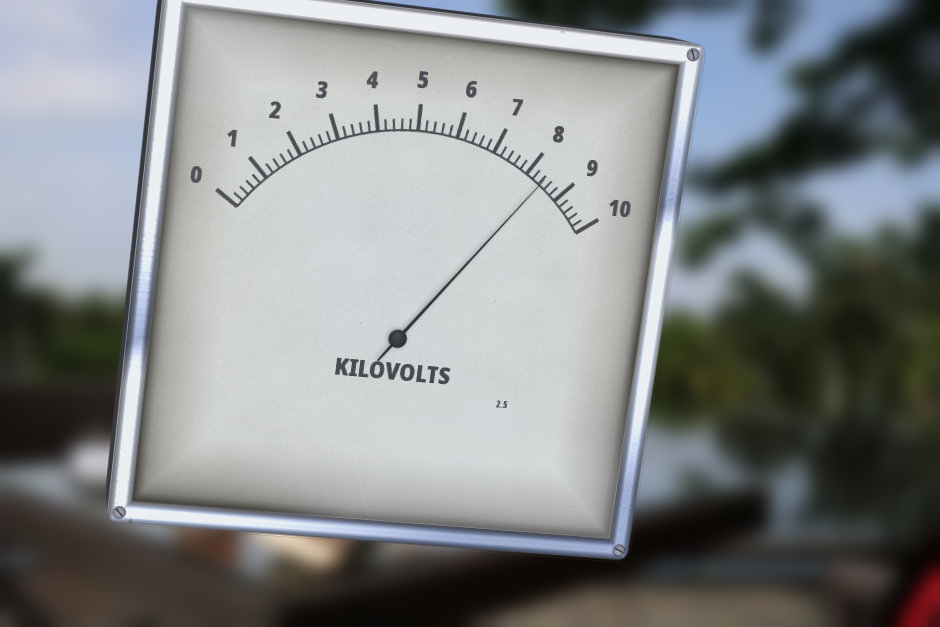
kV 8.4
